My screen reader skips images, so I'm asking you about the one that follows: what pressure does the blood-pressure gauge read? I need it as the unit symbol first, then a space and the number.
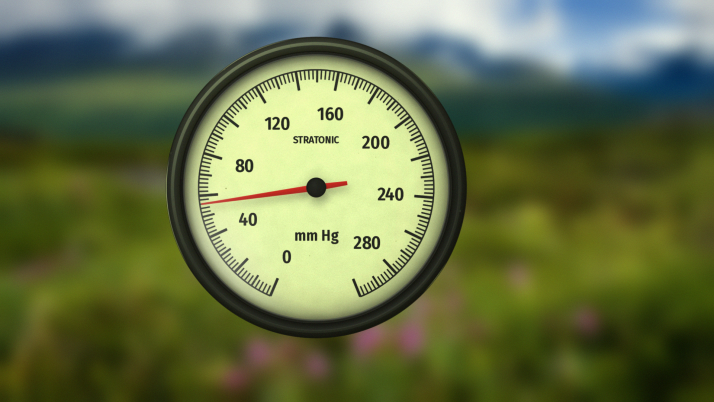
mmHg 56
